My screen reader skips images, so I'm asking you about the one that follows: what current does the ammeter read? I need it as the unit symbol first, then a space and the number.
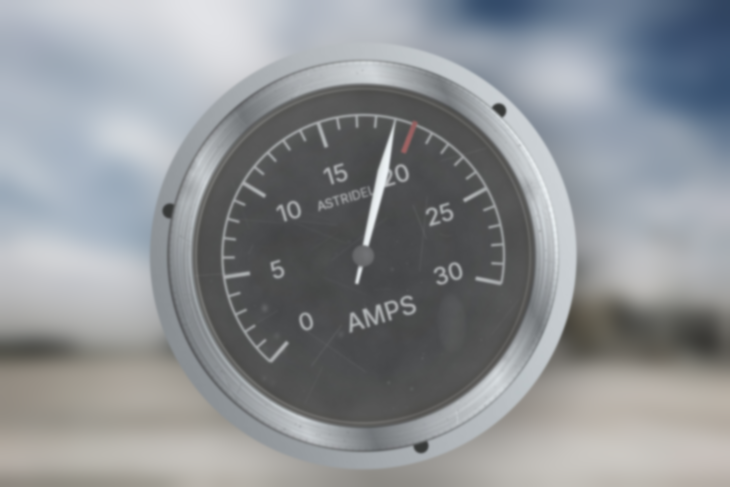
A 19
